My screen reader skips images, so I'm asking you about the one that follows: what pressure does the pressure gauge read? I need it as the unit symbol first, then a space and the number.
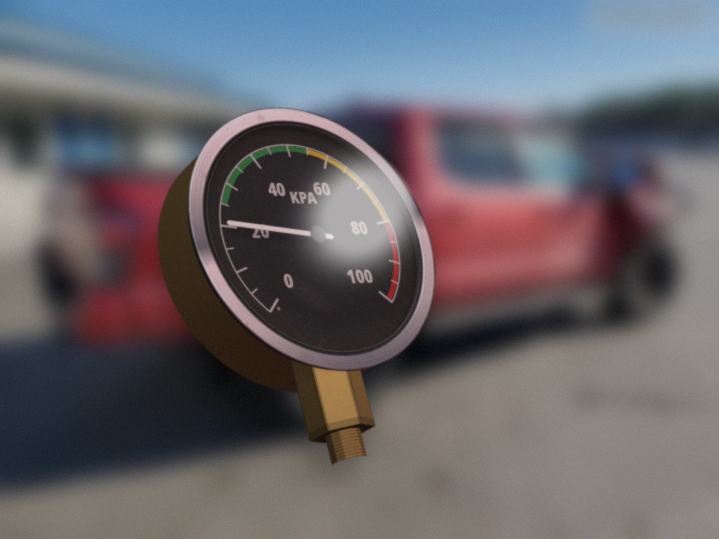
kPa 20
